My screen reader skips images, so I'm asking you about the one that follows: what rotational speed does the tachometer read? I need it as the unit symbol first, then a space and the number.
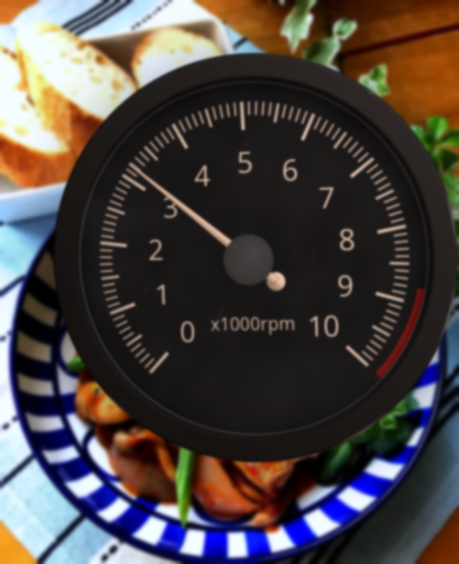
rpm 3200
